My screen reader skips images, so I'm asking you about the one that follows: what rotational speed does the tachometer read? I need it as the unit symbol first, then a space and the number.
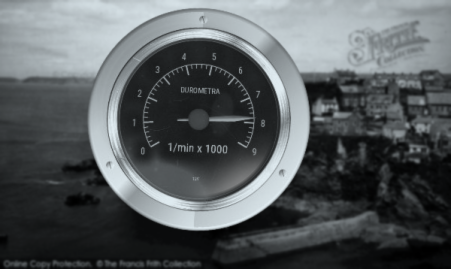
rpm 7800
